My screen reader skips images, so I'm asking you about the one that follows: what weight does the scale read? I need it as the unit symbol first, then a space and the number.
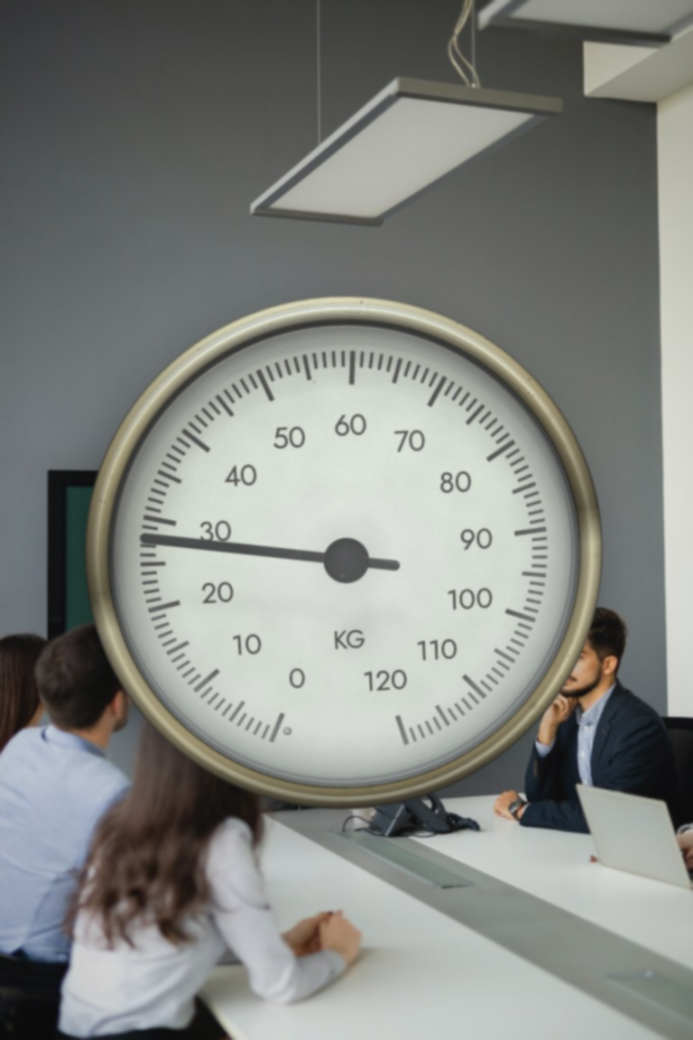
kg 28
